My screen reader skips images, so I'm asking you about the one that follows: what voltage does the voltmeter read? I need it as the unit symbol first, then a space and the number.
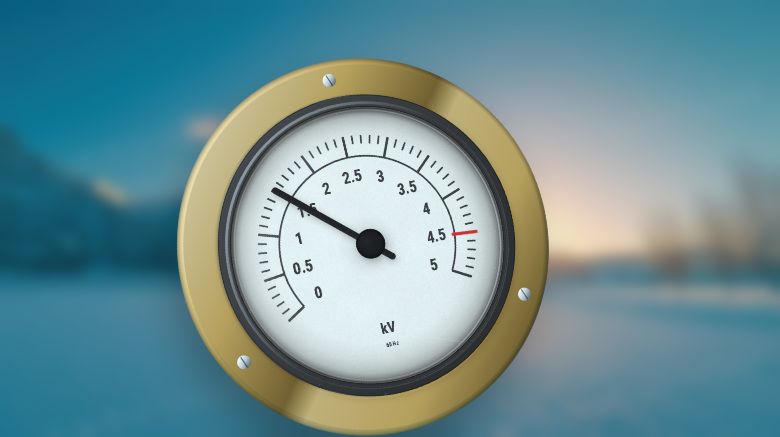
kV 1.5
